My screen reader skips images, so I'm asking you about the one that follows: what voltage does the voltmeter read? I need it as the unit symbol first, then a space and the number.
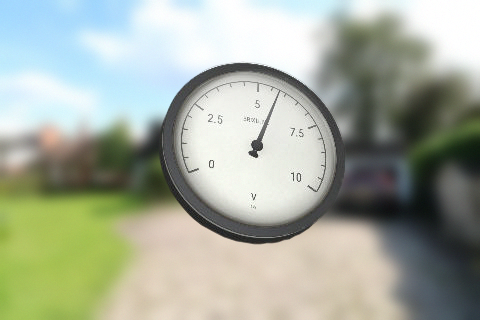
V 5.75
